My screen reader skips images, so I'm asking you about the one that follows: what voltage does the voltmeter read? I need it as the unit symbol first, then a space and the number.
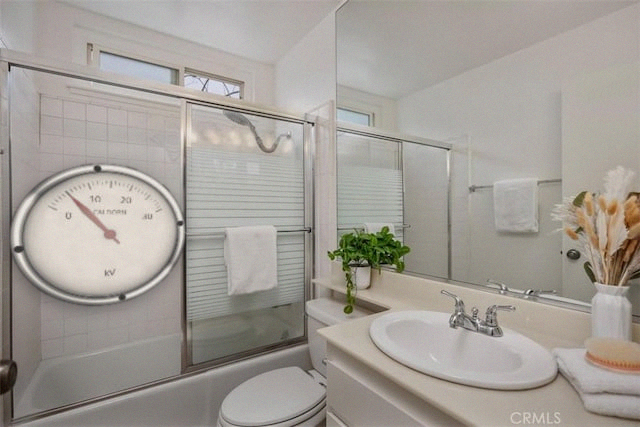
kV 5
